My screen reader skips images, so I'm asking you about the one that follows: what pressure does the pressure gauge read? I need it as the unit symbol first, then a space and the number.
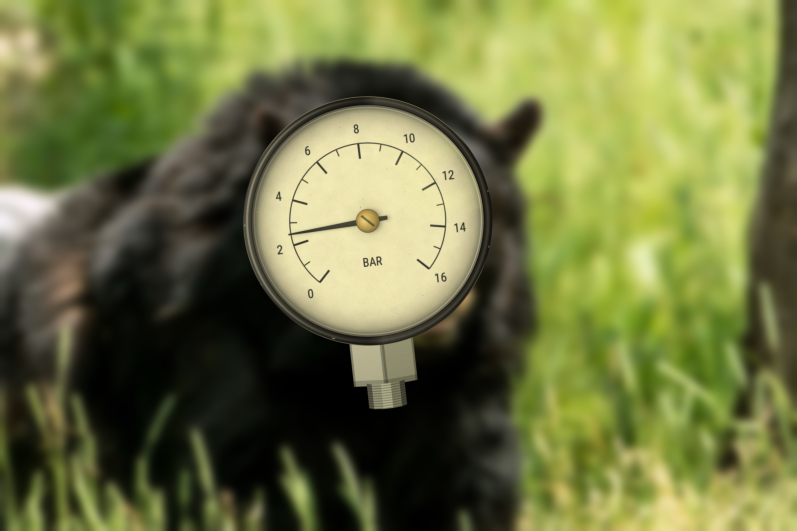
bar 2.5
